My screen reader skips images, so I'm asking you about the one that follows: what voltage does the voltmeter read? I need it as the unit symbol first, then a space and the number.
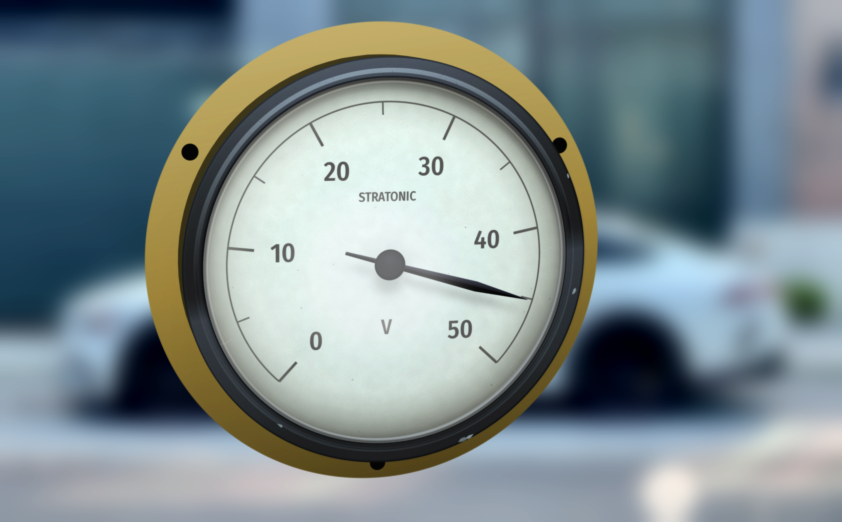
V 45
